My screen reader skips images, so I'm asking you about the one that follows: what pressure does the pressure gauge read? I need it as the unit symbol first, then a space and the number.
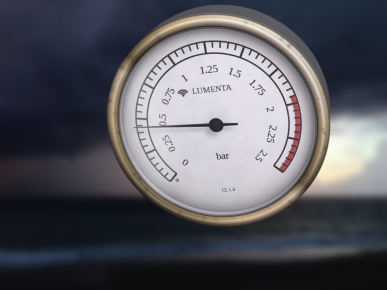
bar 0.45
